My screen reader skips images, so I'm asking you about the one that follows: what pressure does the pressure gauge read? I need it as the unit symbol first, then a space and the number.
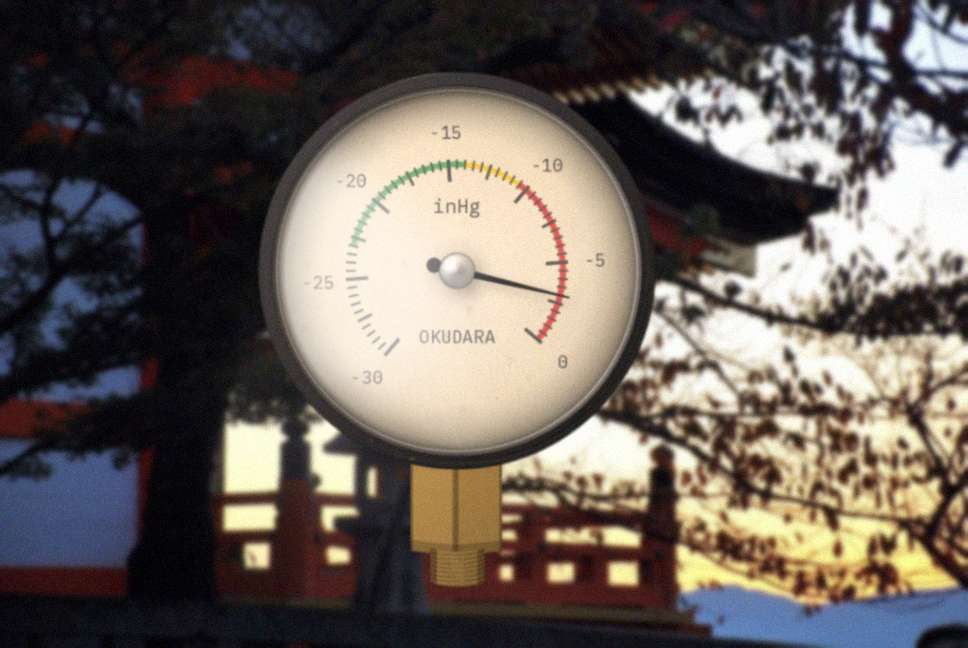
inHg -3
